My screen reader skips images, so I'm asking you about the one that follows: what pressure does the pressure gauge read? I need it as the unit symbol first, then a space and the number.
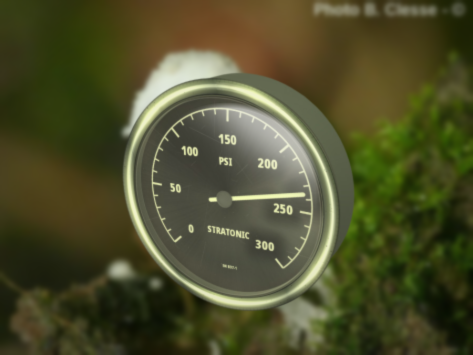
psi 235
